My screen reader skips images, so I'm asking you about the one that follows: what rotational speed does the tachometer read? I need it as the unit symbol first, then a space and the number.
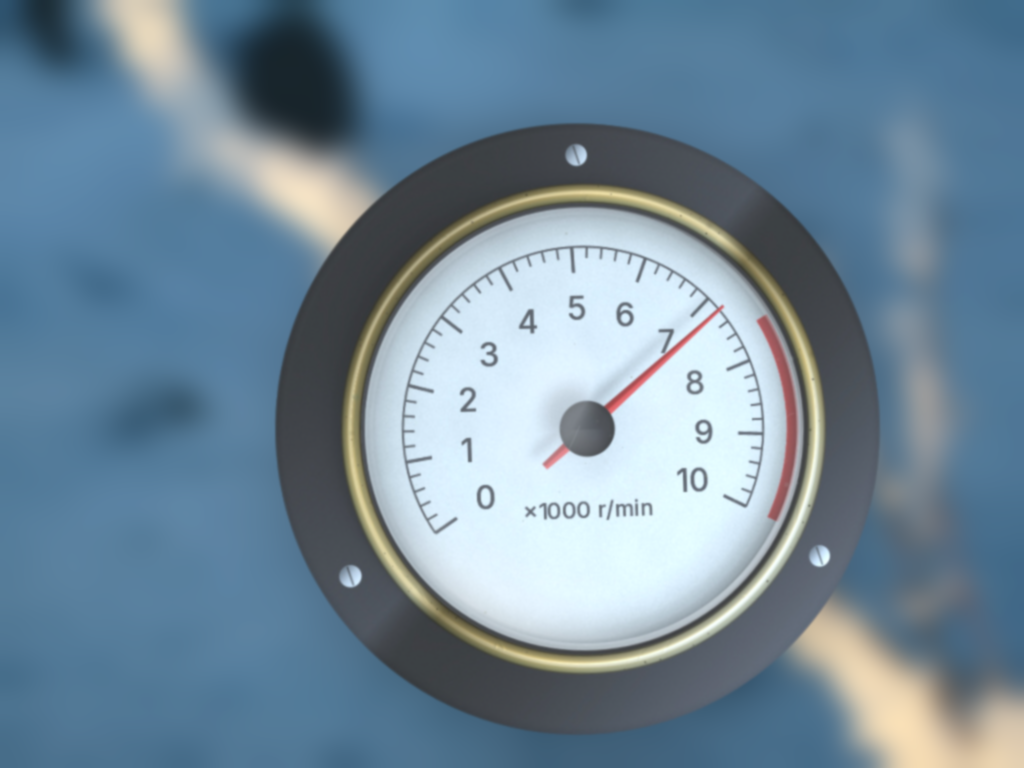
rpm 7200
